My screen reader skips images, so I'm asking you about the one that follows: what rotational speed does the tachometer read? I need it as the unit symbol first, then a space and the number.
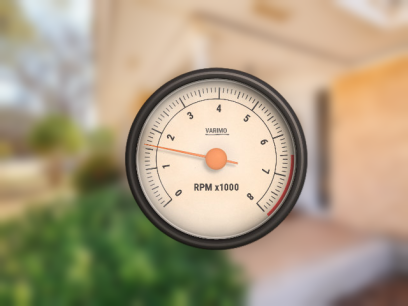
rpm 1600
